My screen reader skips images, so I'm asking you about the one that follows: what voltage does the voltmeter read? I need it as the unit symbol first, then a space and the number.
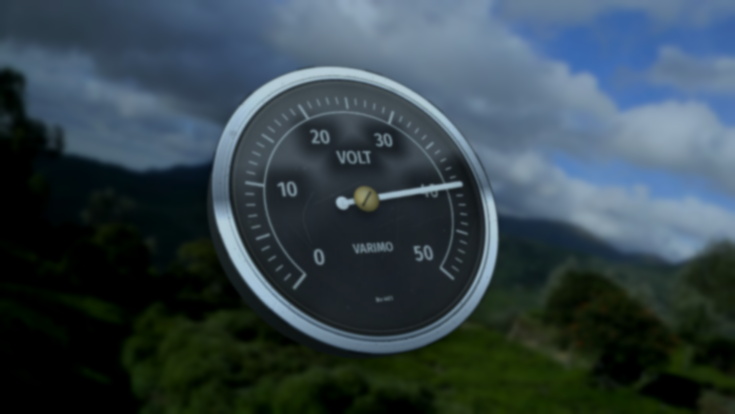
V 40
